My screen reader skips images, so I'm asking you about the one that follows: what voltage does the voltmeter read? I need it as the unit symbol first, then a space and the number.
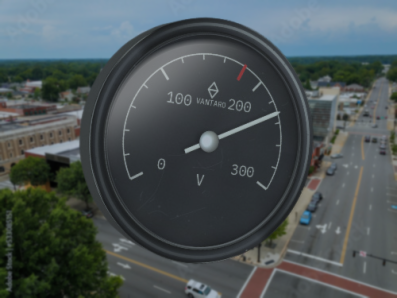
V 230
